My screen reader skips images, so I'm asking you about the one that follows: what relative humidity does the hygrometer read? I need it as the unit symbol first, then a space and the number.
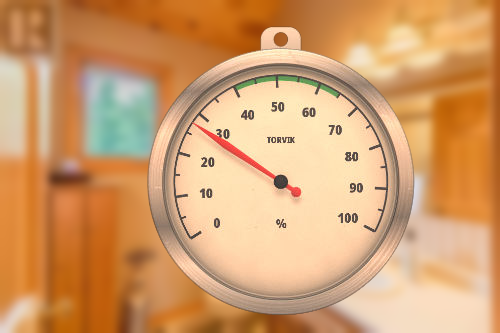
% 27.5
